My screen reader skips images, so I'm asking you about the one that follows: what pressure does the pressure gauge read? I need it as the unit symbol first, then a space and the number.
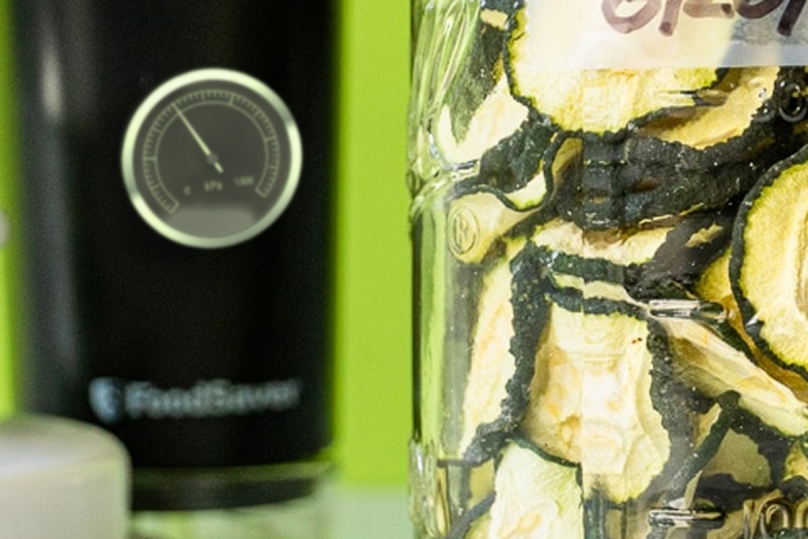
kPa 400
